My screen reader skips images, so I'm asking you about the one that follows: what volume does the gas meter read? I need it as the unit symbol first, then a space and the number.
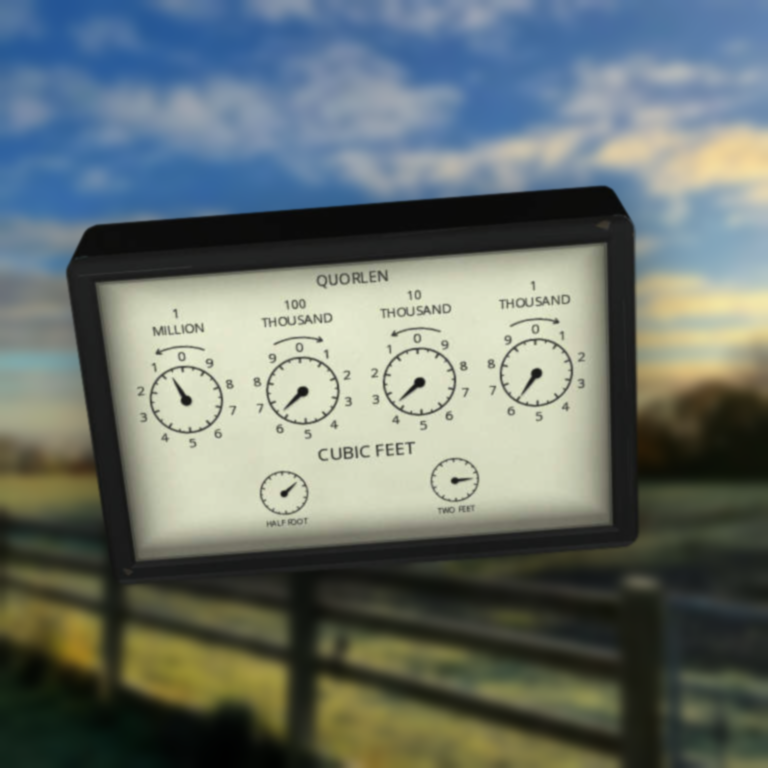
ft³ 63600
